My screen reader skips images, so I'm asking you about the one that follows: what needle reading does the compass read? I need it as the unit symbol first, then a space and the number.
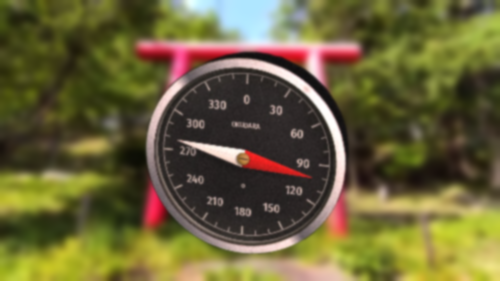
° 100
